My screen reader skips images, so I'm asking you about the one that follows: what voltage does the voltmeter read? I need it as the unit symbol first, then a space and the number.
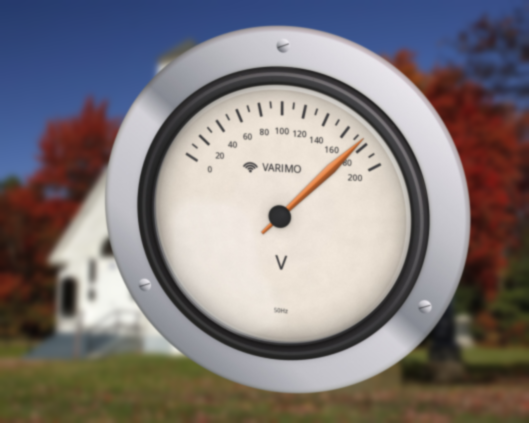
V 175
